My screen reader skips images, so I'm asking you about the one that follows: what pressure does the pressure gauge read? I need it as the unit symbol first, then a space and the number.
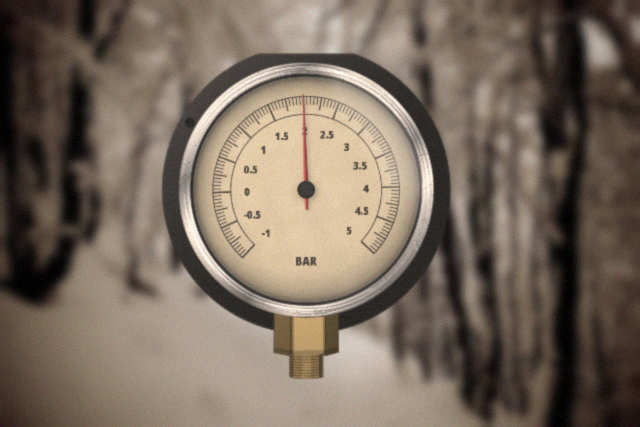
bar 2
